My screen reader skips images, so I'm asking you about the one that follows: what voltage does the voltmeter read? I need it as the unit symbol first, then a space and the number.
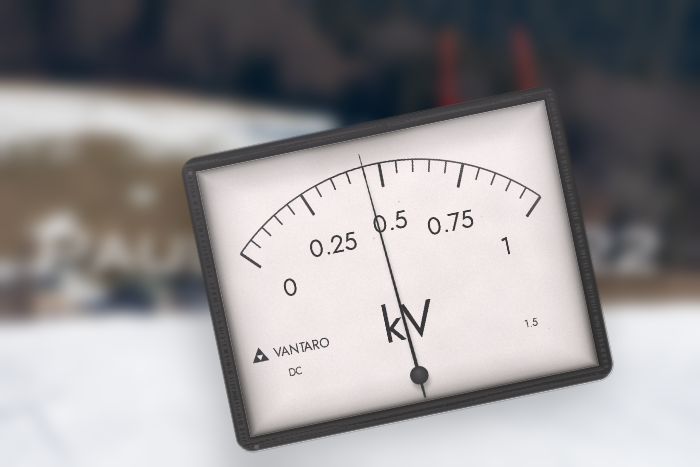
kV 0.45
